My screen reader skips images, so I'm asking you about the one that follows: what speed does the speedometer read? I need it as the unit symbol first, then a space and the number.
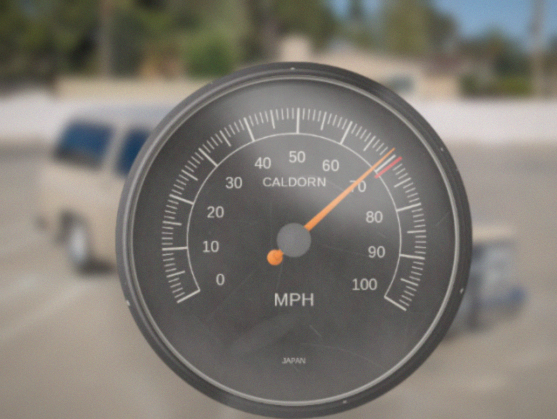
mph 69
